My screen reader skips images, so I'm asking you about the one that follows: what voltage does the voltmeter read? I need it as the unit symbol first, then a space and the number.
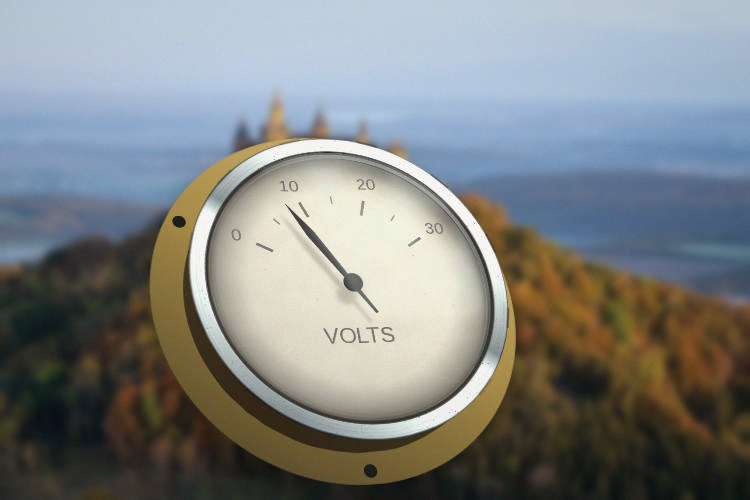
V 7.5
